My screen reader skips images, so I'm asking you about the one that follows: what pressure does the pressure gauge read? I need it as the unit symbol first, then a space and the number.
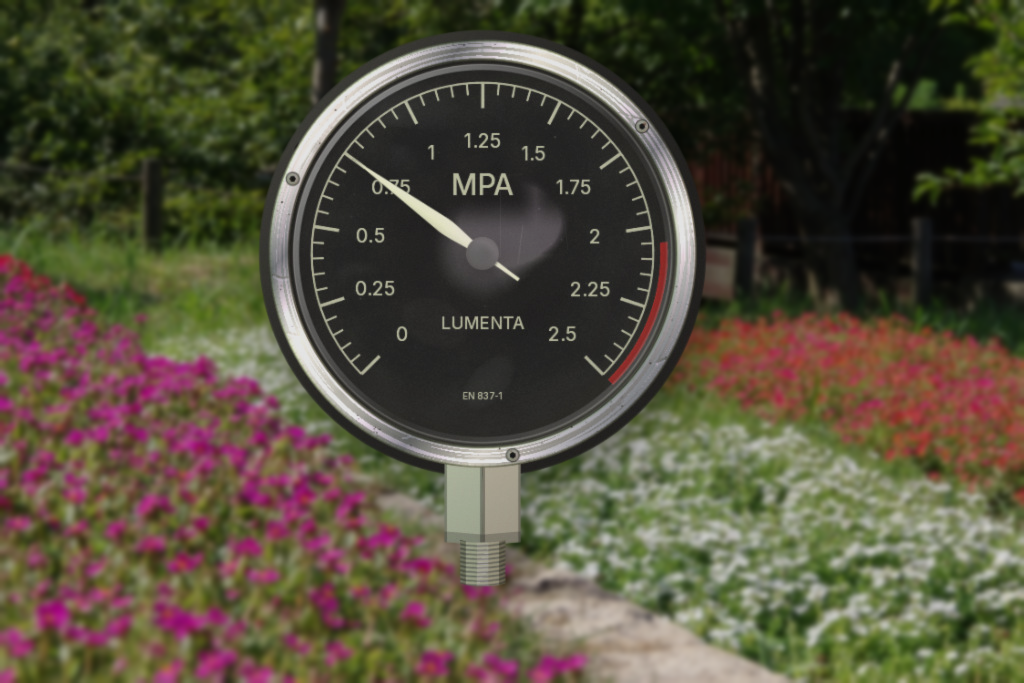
MPa 0.75
